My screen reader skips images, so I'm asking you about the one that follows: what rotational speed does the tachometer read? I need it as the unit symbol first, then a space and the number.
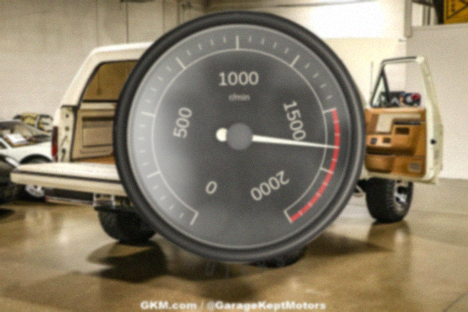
rpm 1650
